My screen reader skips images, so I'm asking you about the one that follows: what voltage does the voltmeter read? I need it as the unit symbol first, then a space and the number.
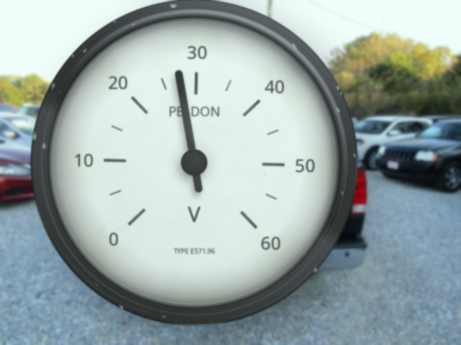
V 27.5
